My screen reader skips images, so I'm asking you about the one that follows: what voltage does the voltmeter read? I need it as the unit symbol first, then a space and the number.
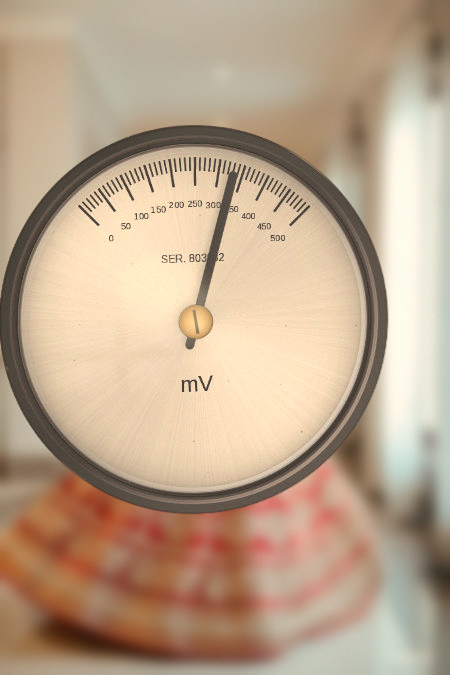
mV 330
